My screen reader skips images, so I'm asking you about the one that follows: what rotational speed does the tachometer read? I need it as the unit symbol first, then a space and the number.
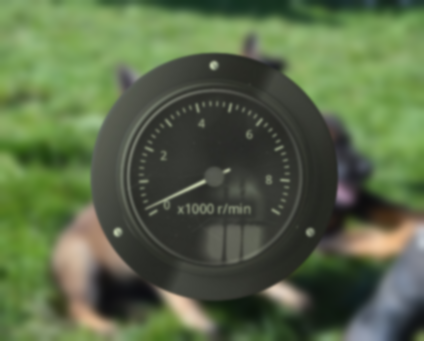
rpm 200
